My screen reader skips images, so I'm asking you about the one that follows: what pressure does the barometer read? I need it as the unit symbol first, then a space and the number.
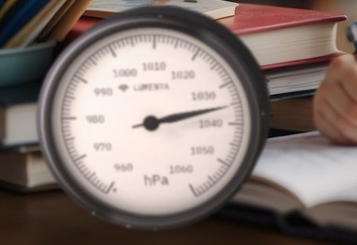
hPa 1035
